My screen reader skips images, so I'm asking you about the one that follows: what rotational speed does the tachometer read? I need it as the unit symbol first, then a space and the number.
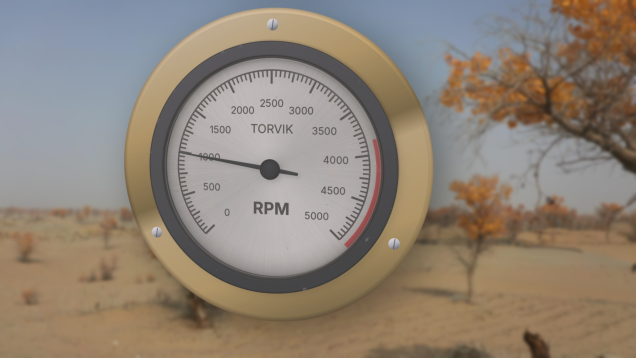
rpm 1000
